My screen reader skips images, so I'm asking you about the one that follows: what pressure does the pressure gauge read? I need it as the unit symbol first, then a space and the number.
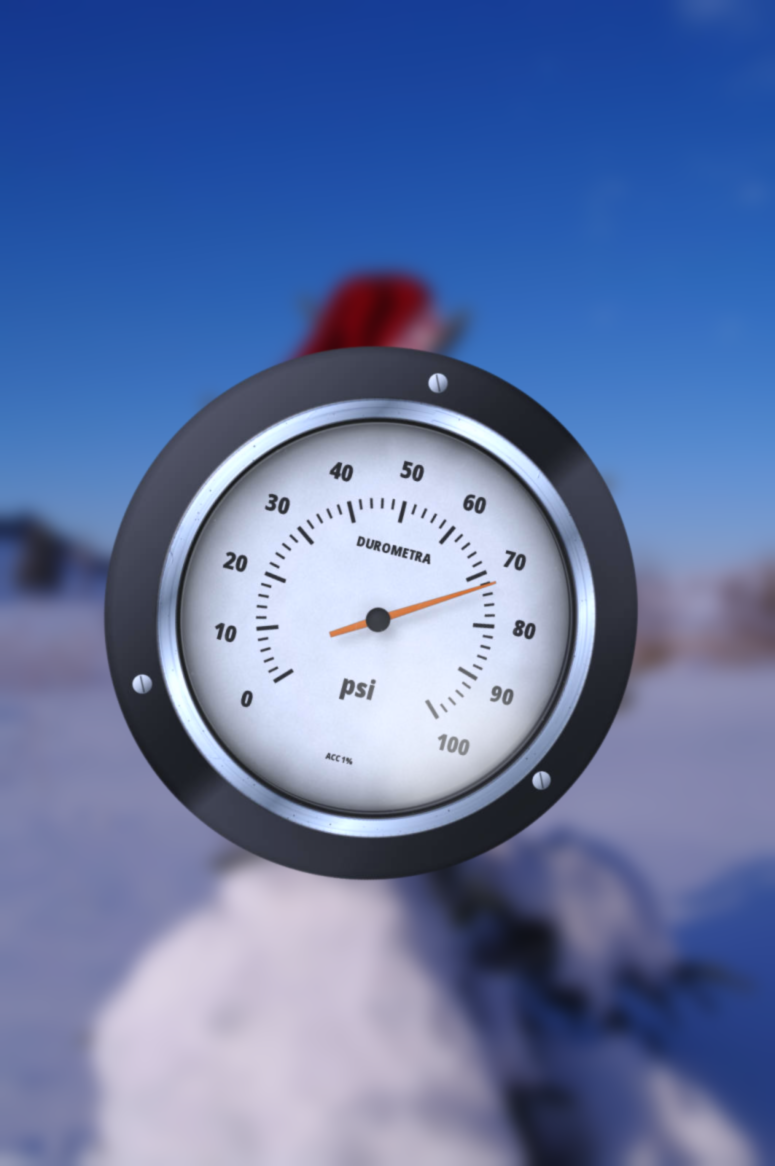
psi 72
